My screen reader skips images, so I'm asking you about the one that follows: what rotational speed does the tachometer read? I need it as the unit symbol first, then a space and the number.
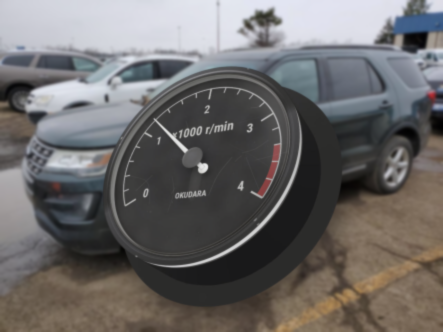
rpm 1200
